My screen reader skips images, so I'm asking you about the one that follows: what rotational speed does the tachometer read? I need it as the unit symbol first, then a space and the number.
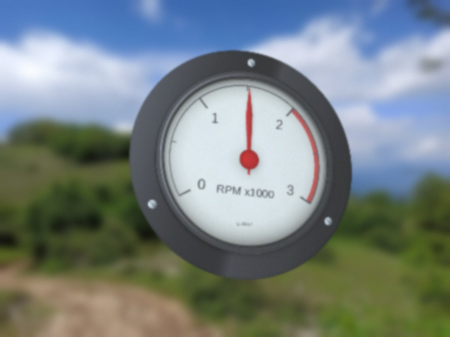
rpm 1500
